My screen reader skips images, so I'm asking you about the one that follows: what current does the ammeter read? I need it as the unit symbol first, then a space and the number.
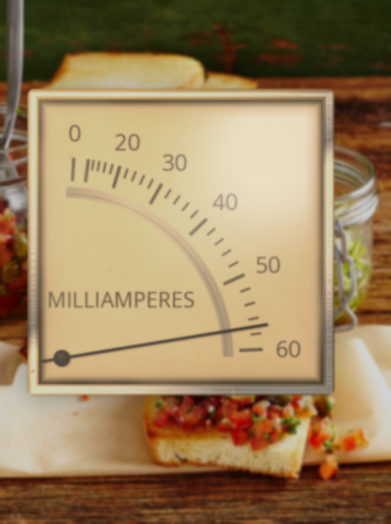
mA 57
